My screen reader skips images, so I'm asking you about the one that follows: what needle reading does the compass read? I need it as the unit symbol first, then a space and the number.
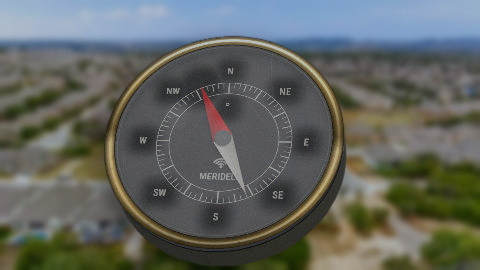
° 335
